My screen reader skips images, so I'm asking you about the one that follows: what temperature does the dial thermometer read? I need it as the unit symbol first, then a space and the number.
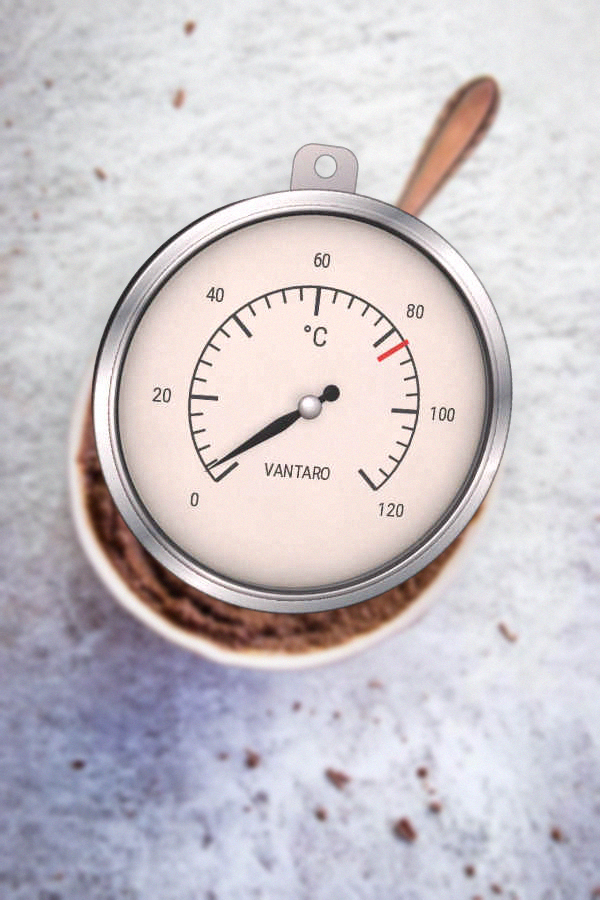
°C 4
